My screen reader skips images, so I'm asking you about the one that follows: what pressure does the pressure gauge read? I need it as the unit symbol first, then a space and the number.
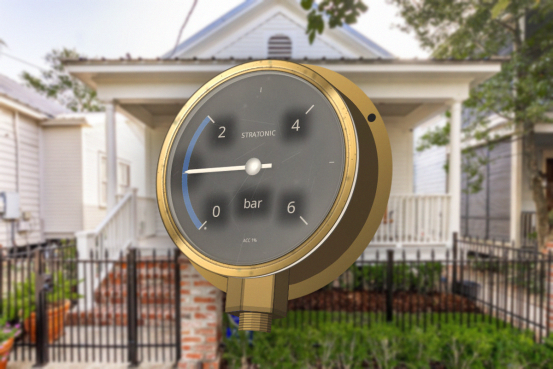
bar 1
